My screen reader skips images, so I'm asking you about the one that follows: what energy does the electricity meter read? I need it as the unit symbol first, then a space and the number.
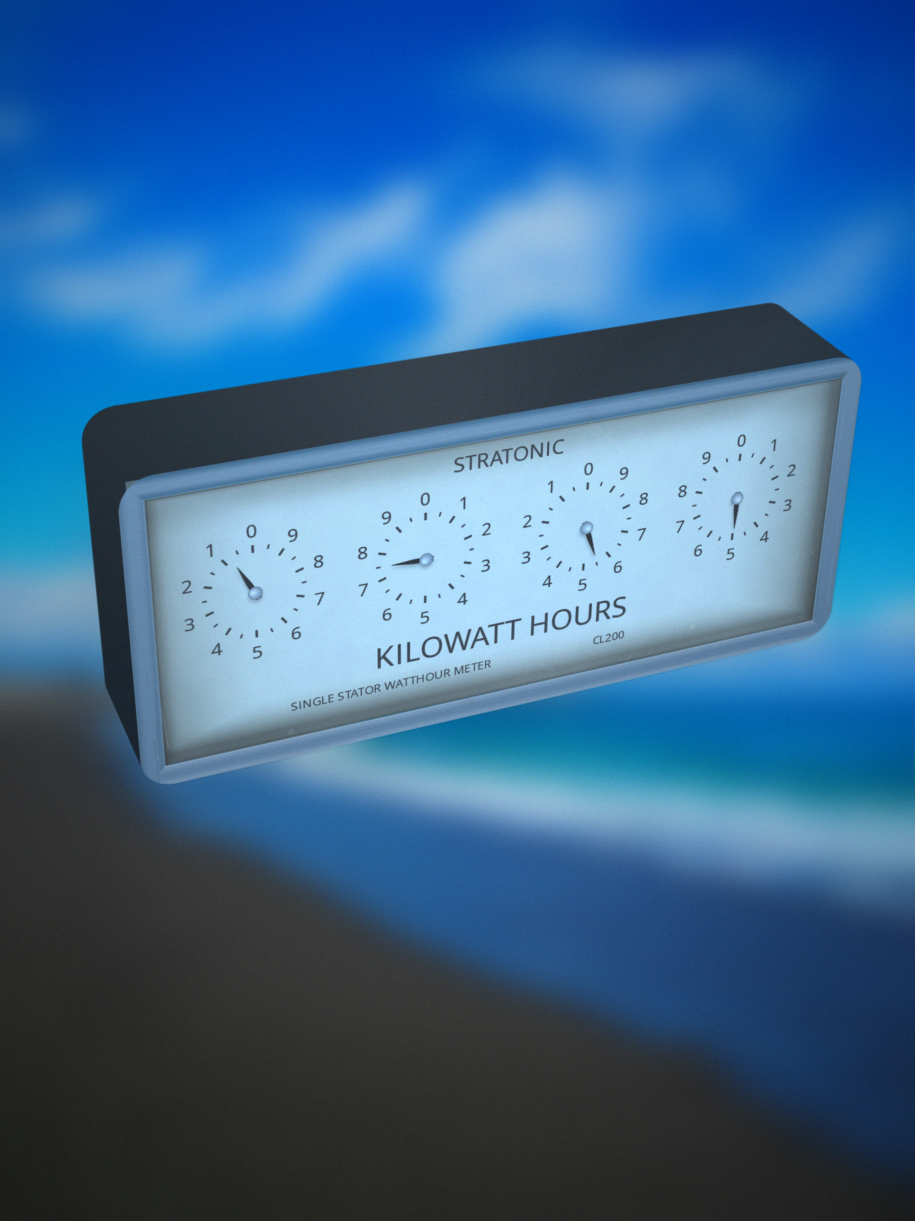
kWh 755
